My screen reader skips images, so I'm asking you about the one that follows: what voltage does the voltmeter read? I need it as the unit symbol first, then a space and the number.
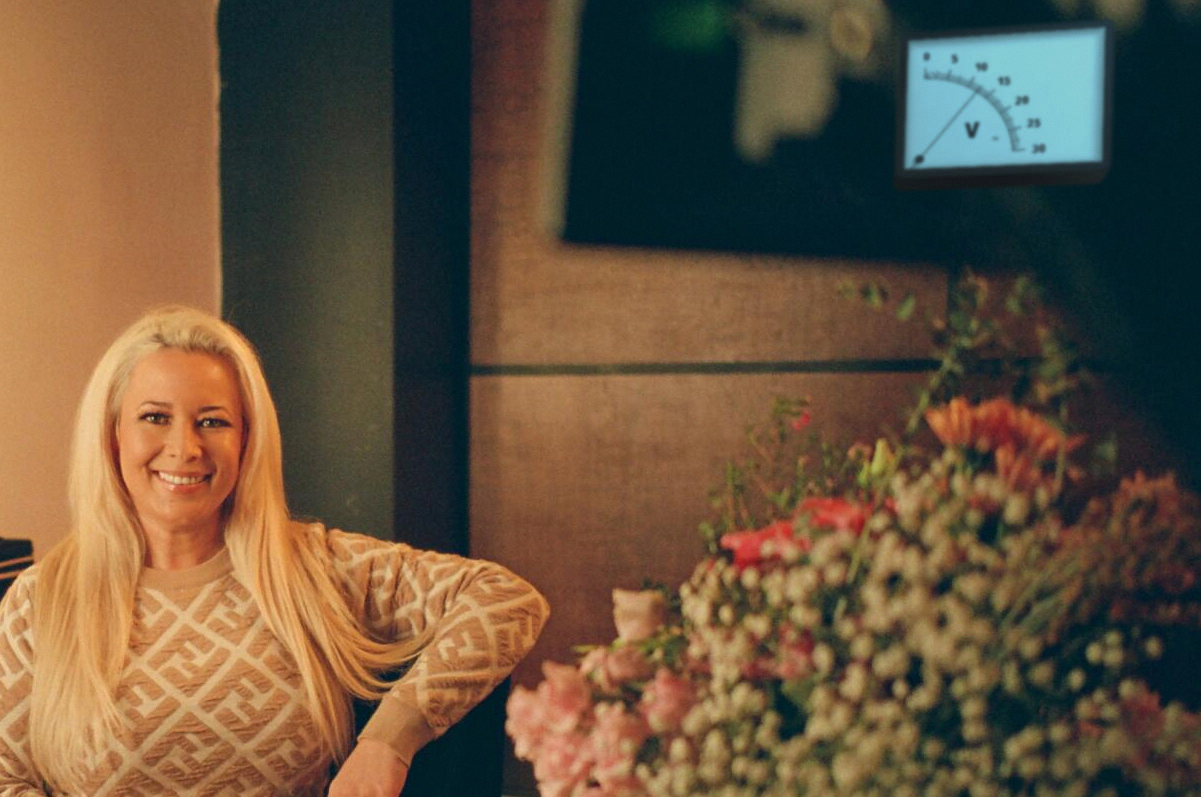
V 12.5
